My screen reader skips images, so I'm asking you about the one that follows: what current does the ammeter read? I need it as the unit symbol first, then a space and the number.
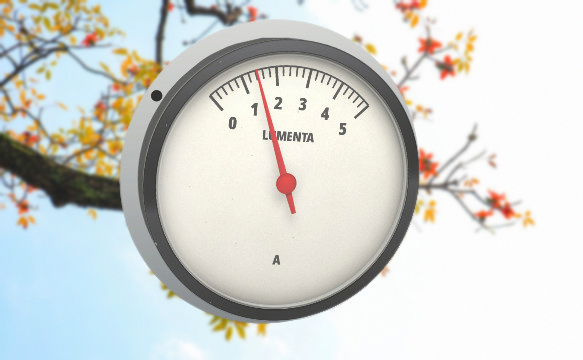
A 1.4
